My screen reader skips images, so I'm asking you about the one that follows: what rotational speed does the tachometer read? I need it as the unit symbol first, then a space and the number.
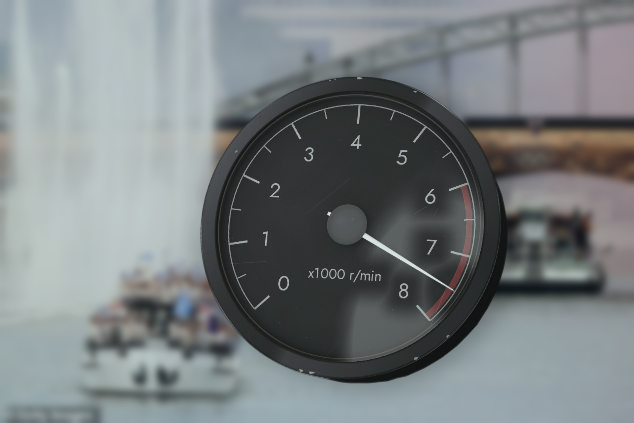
rpm 7500
